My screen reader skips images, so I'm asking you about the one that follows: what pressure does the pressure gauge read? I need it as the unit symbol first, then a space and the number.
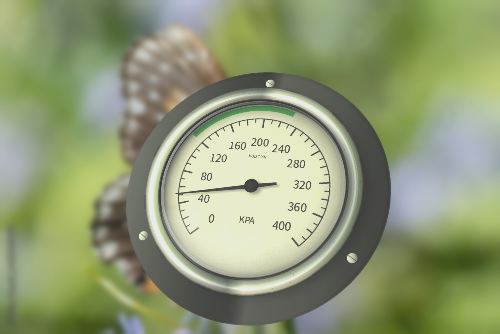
kPa 50
